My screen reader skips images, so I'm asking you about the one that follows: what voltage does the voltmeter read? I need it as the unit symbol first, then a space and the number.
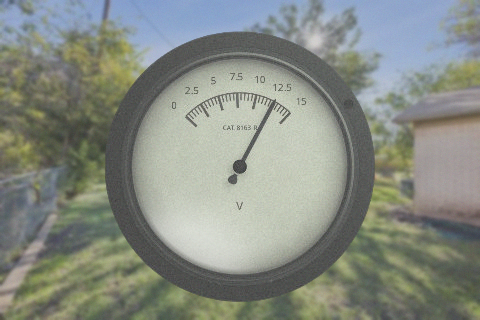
V 12.5
